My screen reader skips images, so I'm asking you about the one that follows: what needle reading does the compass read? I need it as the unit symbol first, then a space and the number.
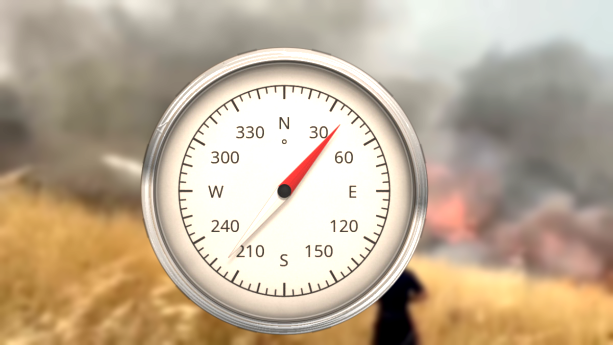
° 40
